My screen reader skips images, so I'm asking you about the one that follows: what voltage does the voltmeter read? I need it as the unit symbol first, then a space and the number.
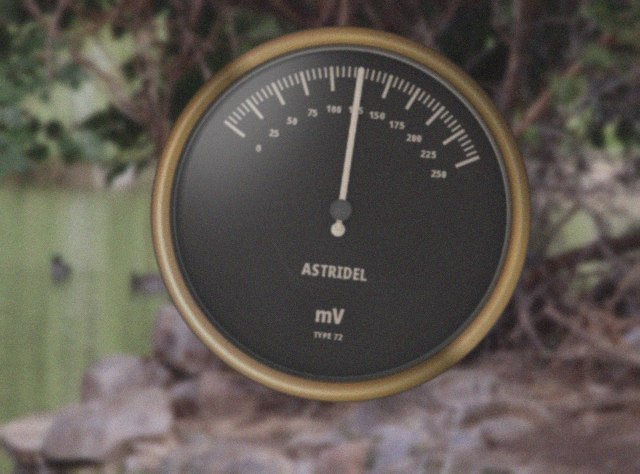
mV 125
